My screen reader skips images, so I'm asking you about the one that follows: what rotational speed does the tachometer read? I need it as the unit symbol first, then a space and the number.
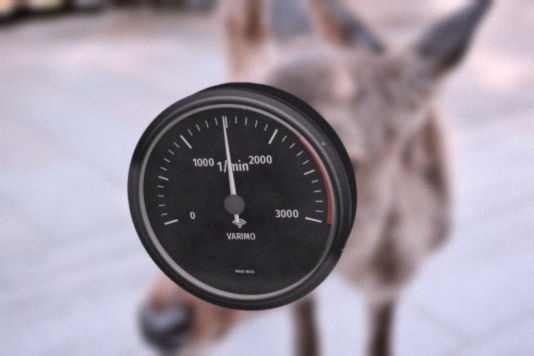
rpm 1500
